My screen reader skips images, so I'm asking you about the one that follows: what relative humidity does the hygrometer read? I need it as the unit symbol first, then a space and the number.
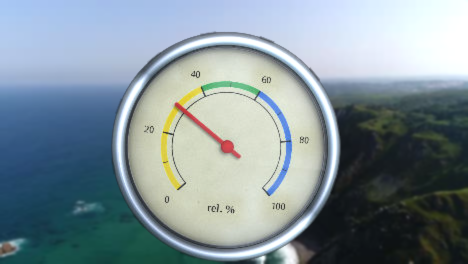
% 30
